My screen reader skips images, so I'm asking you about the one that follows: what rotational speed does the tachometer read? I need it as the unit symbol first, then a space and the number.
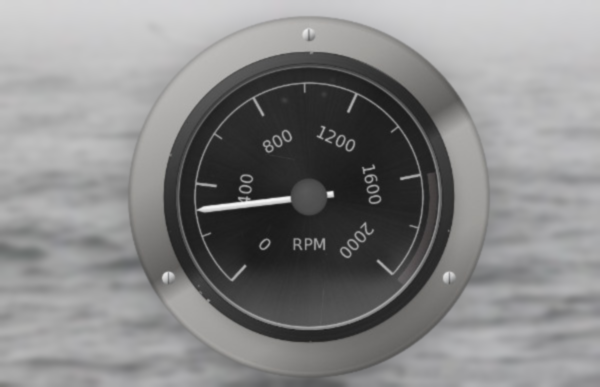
rpm 300
